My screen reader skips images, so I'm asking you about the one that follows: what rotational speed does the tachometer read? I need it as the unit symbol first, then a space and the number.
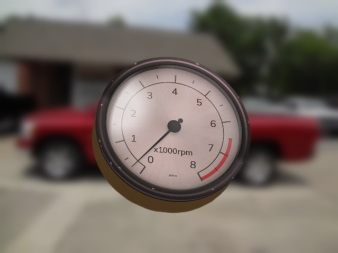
rpm 250
